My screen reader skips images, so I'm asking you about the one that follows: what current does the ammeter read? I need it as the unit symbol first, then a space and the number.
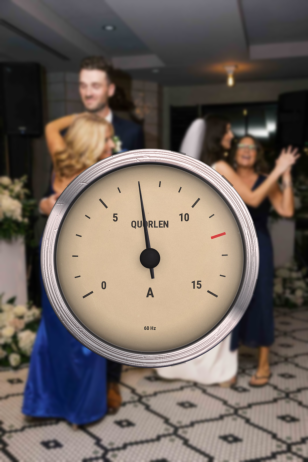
A 7
